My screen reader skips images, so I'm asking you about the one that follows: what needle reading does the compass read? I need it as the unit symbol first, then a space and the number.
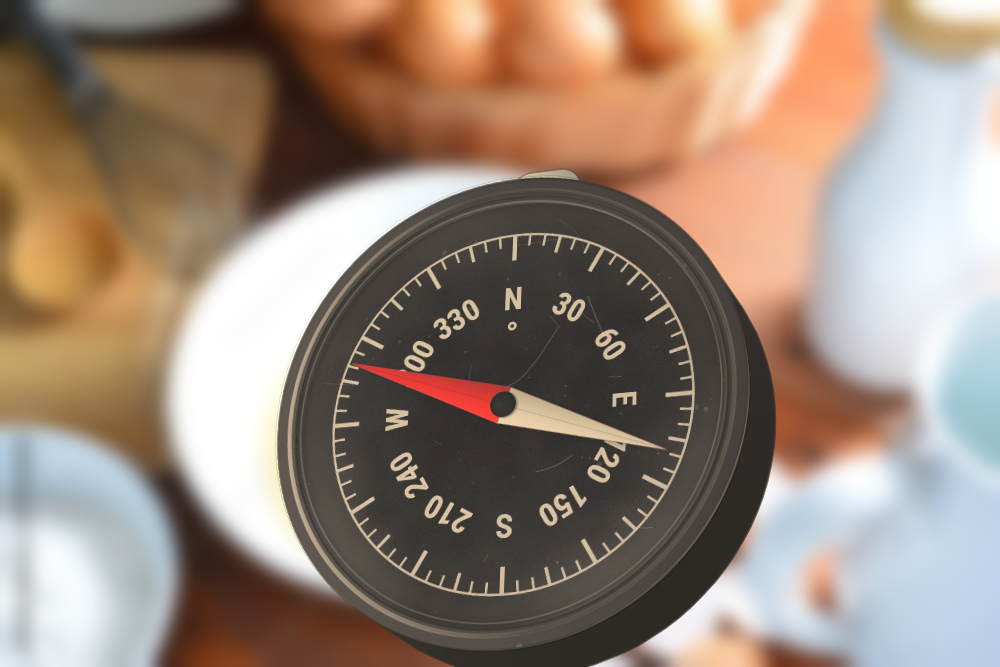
° 290
